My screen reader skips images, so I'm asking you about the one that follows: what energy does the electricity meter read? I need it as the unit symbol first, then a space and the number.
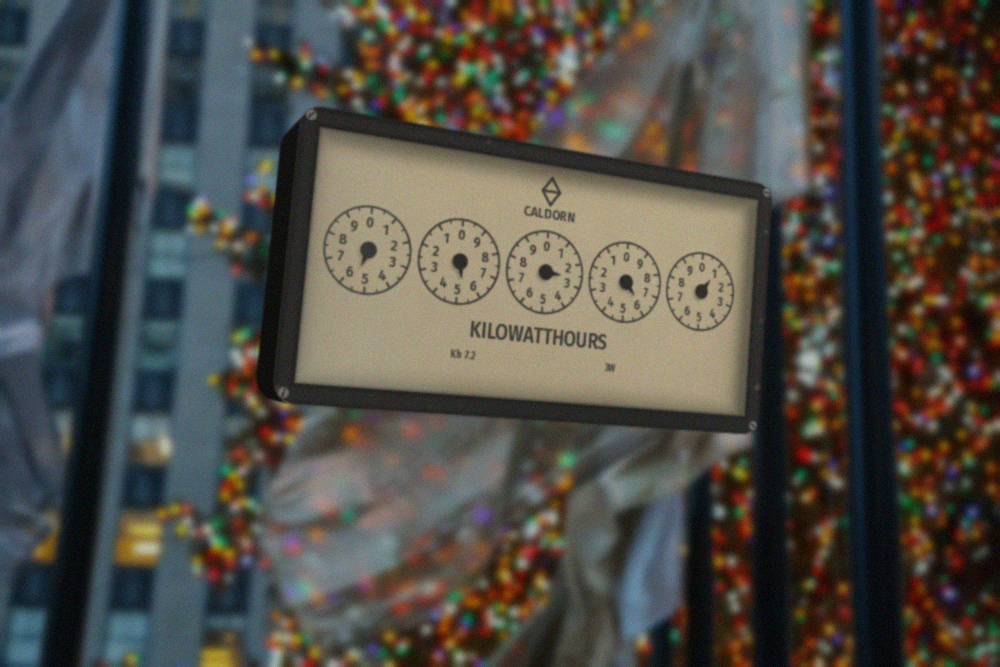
kWh 55261
